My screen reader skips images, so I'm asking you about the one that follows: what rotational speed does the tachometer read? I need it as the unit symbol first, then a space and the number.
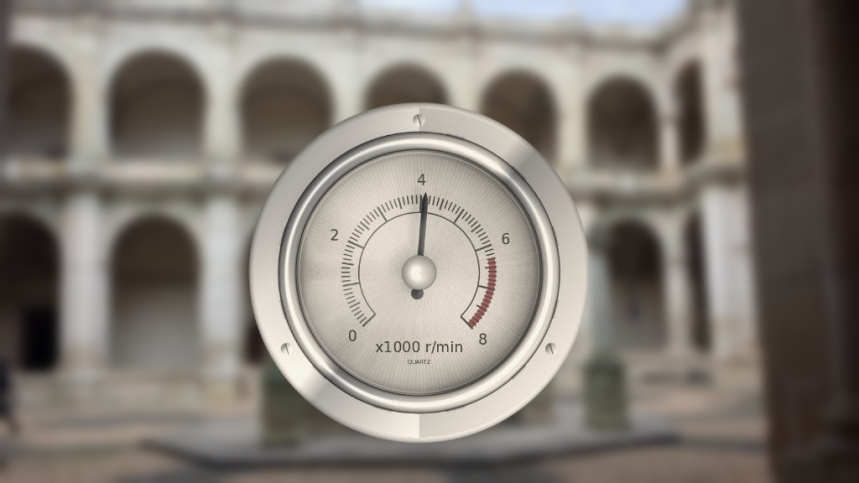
rpm 4100
